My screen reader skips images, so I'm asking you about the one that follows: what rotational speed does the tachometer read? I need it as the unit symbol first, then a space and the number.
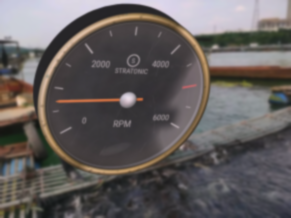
rpm 750
